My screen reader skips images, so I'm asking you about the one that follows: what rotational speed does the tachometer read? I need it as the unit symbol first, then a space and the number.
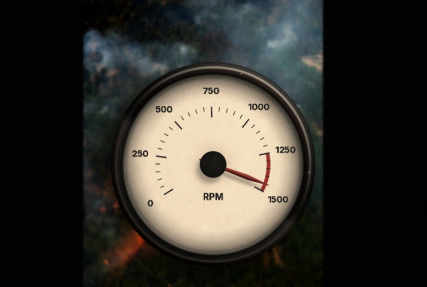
rpm 1450
